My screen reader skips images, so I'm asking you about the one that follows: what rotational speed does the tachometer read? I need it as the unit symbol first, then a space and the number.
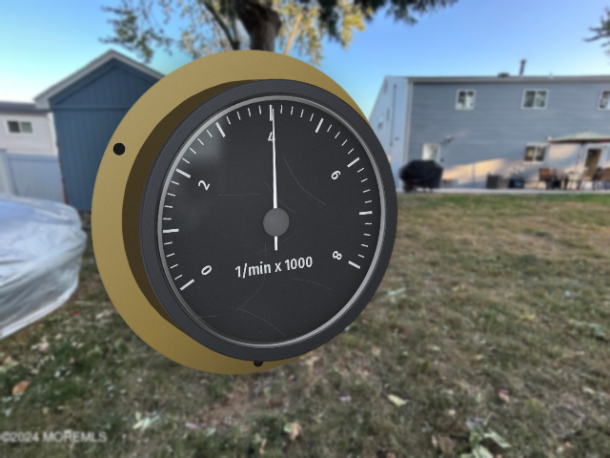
rpm 4000
